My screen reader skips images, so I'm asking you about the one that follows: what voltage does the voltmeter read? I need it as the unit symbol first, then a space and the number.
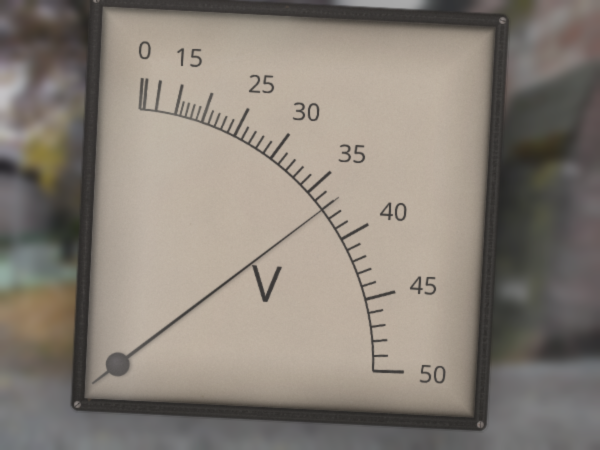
V 37
